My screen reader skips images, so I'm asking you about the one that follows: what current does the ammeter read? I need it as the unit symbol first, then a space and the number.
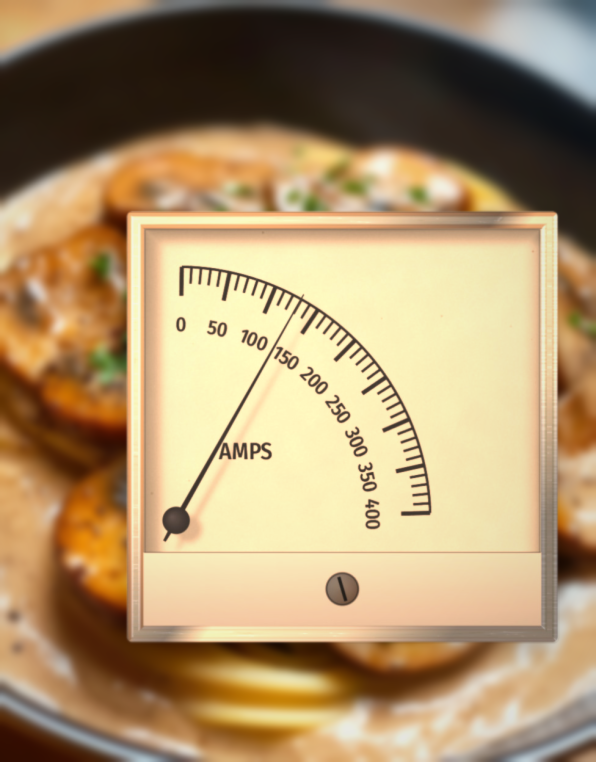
A 130
